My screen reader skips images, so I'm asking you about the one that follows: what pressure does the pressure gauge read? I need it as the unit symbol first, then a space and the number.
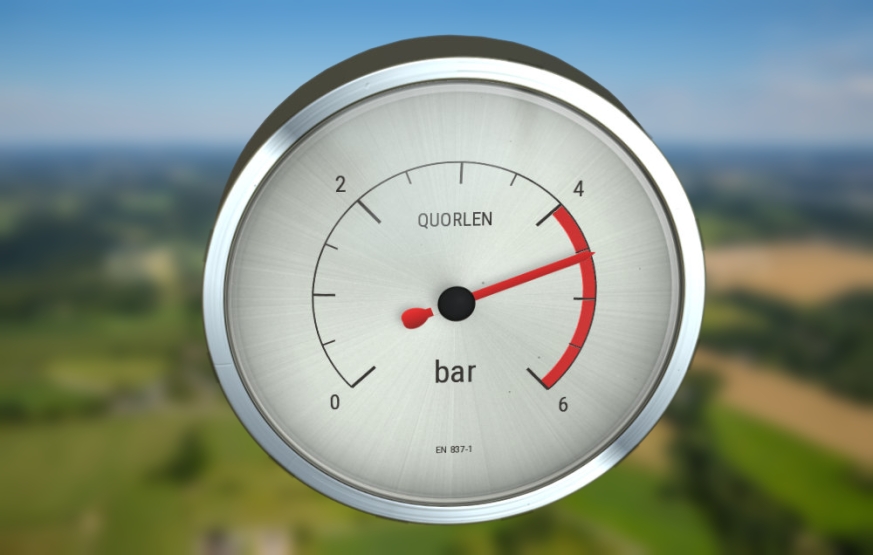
bar 4.5
